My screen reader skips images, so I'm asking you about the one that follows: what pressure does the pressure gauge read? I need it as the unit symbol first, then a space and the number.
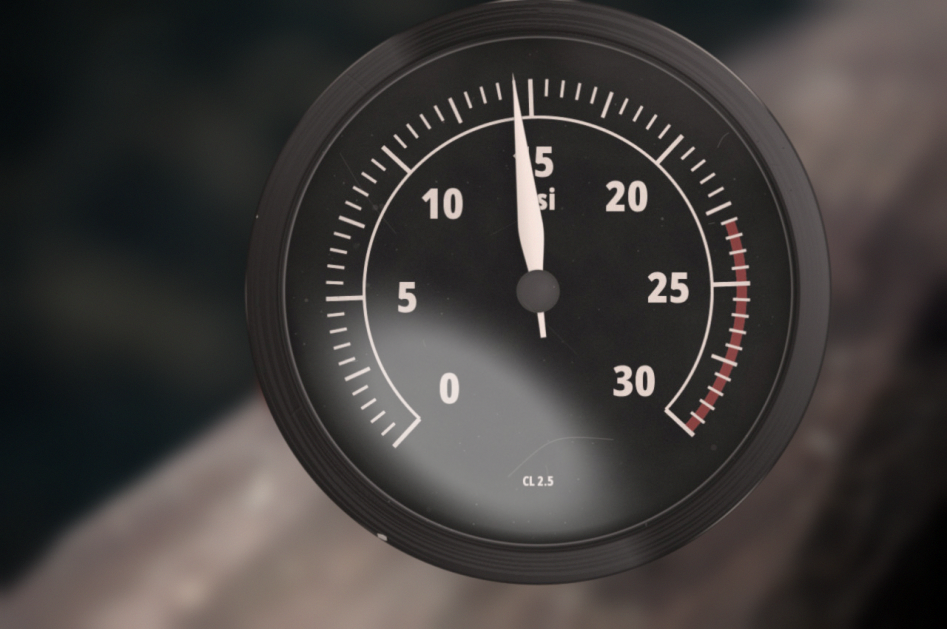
psi 14.5
